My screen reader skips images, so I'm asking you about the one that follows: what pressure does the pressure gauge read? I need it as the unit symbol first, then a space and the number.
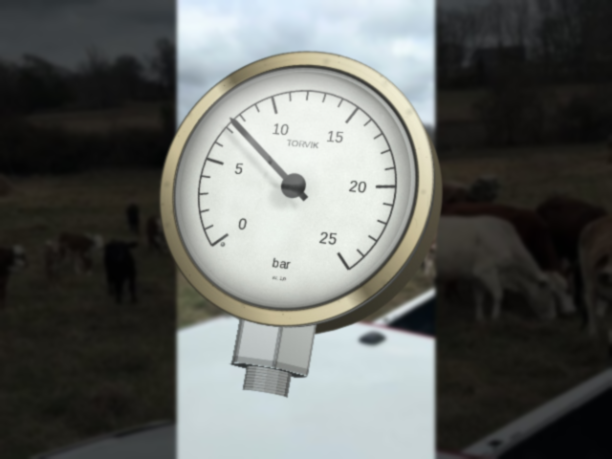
bar 7.5
